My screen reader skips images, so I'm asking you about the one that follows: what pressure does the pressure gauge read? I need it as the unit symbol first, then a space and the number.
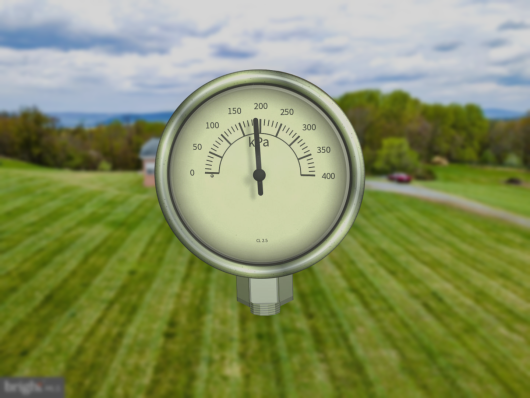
kPa 190
